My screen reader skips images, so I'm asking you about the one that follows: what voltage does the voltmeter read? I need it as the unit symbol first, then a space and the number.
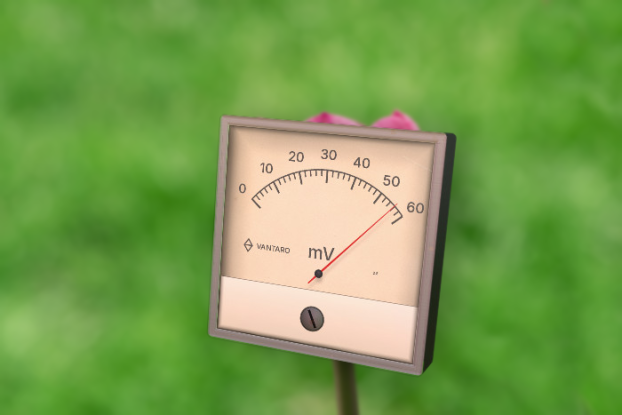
mV 56
